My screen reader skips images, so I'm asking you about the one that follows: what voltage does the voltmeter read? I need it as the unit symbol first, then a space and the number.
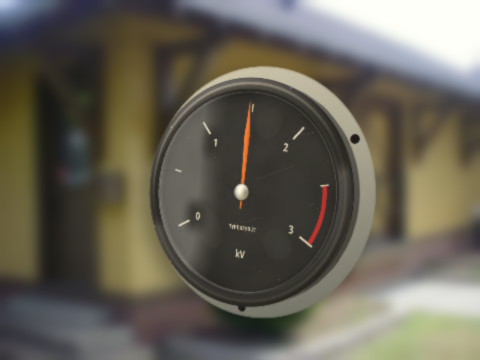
kV 1.5
